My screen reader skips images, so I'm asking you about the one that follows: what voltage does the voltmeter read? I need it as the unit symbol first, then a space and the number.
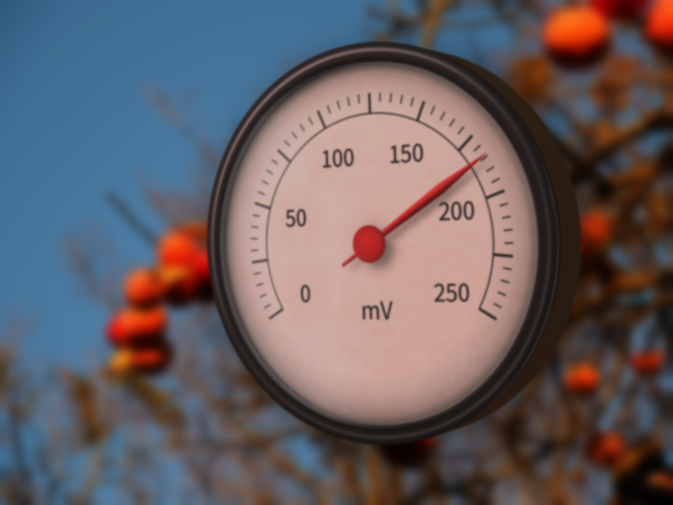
mV 185
